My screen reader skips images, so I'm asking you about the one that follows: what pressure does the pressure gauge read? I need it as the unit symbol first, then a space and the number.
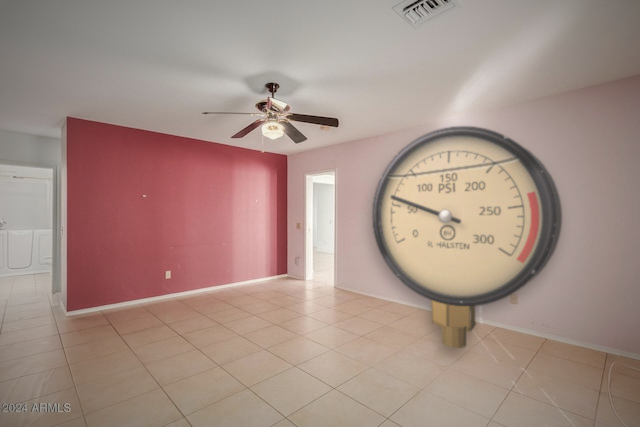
psi 60
